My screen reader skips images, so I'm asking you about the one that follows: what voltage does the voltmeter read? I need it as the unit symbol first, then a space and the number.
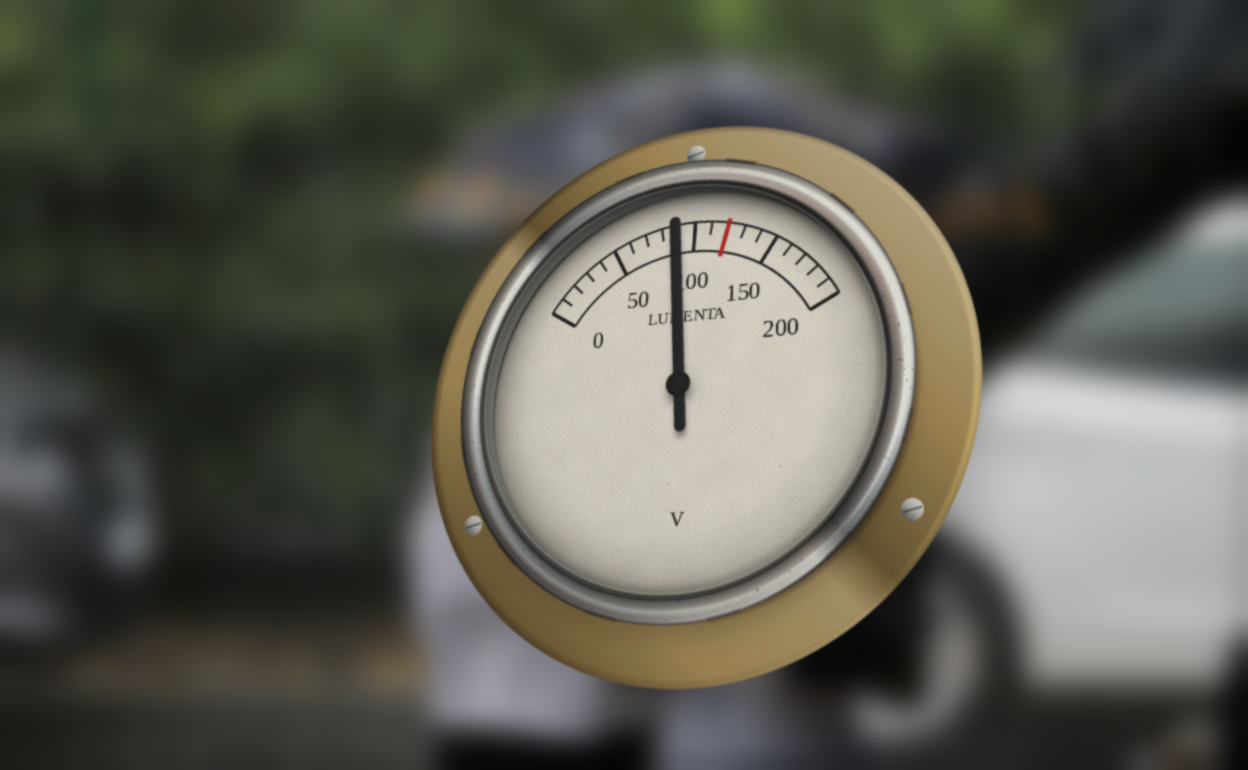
V 90
